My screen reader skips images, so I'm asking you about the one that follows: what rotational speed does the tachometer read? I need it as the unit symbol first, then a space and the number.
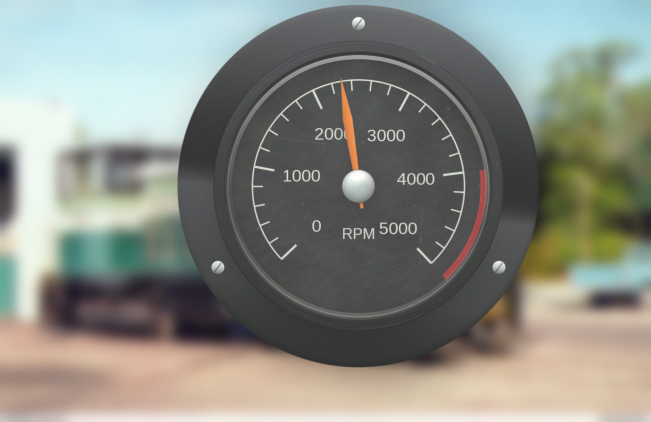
rpm 2300
